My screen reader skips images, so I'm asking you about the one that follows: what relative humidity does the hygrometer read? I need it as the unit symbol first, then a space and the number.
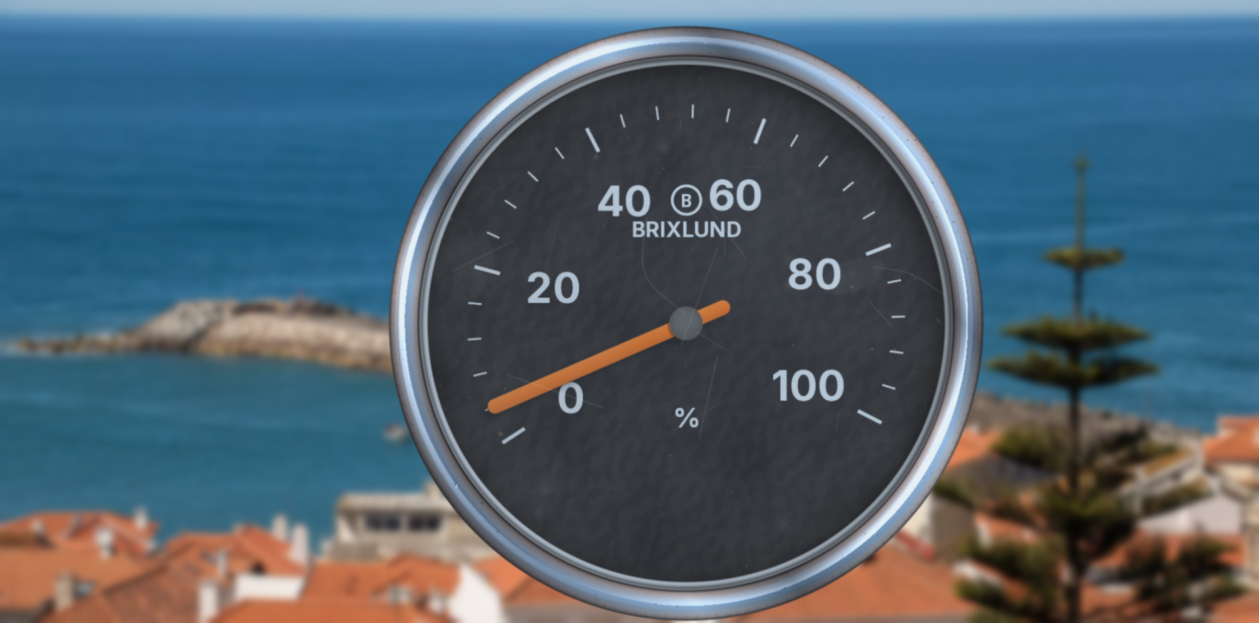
% 4
